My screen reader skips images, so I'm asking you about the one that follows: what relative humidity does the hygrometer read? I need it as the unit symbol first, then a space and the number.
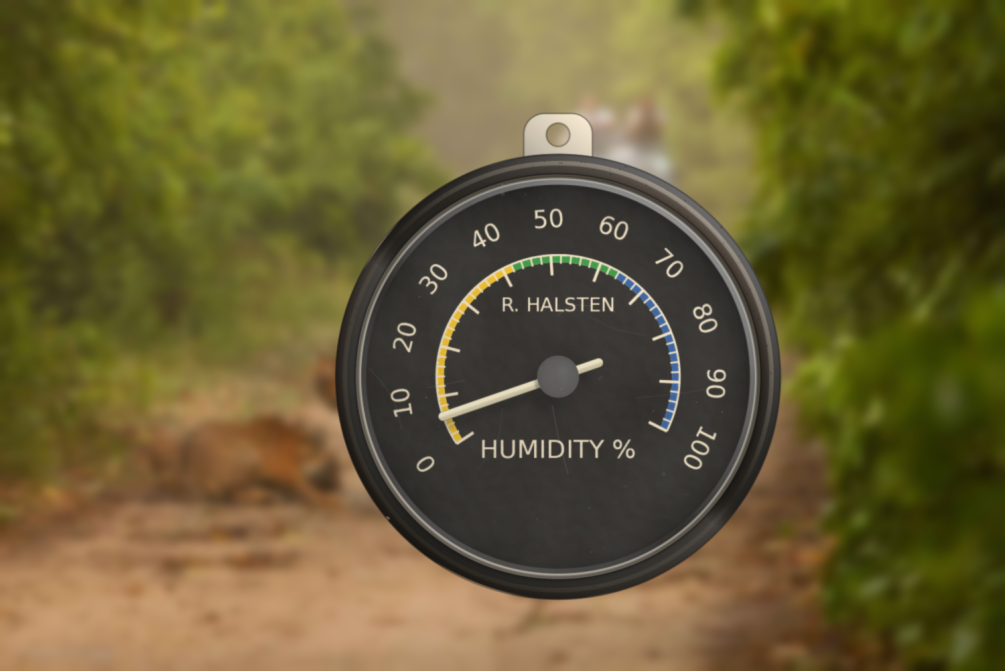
% 6
